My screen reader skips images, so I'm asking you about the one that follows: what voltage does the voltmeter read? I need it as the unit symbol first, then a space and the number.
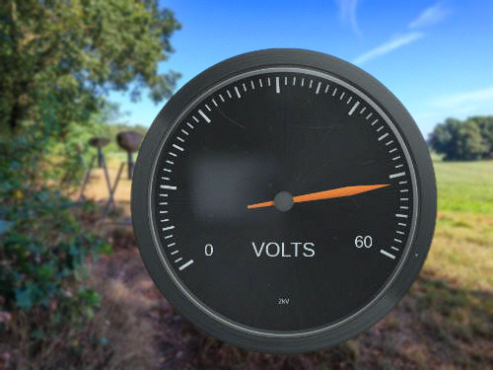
V 51
